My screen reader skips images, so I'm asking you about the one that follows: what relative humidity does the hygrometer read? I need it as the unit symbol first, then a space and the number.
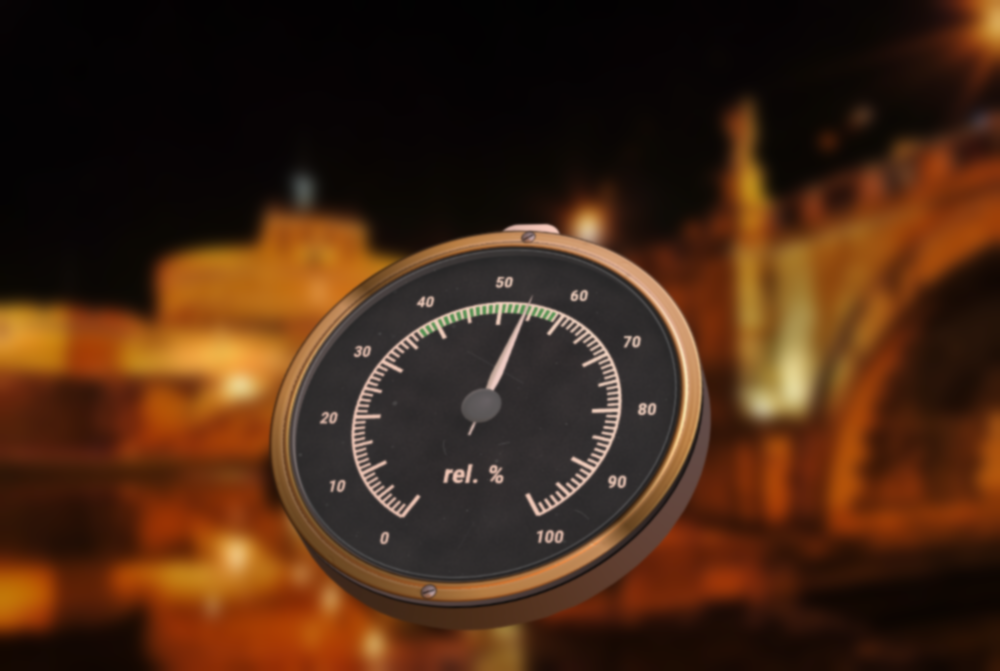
% 55
